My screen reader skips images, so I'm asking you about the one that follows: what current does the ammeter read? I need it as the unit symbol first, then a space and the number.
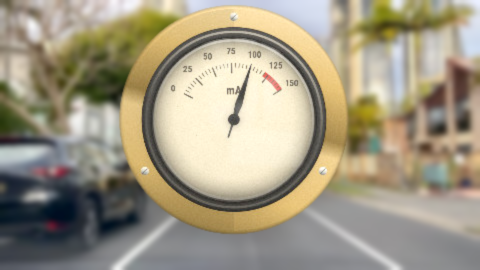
mA 100
